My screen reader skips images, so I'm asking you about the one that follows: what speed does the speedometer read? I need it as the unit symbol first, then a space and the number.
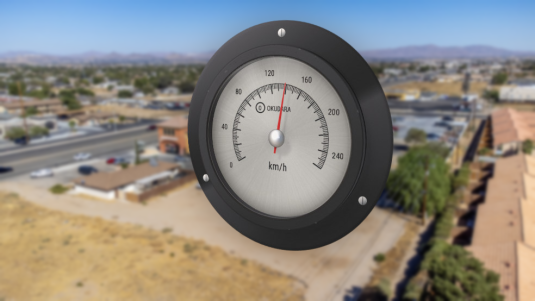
km/h 140
